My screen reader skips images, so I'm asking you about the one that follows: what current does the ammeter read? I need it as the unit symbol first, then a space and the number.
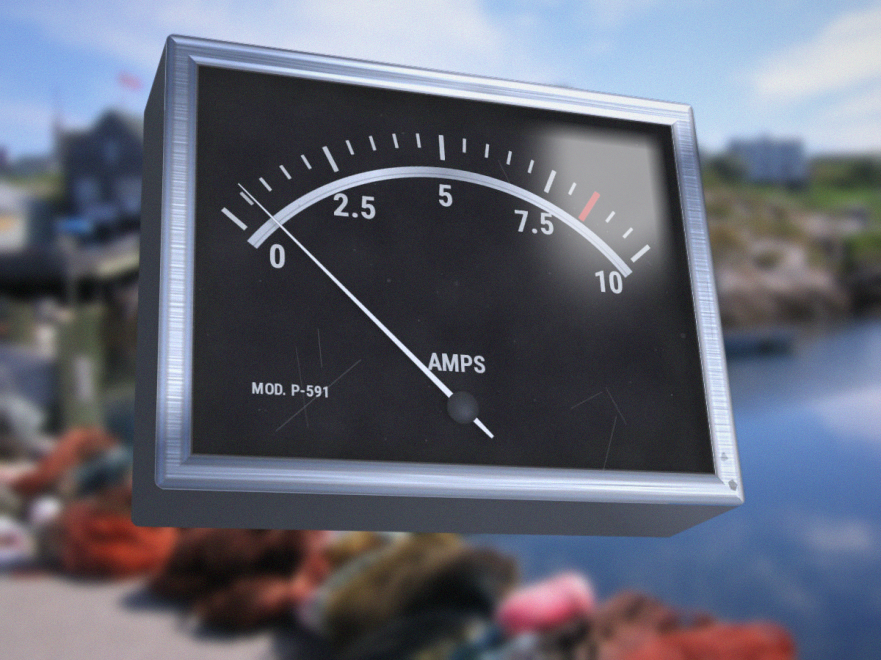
A 0.5
